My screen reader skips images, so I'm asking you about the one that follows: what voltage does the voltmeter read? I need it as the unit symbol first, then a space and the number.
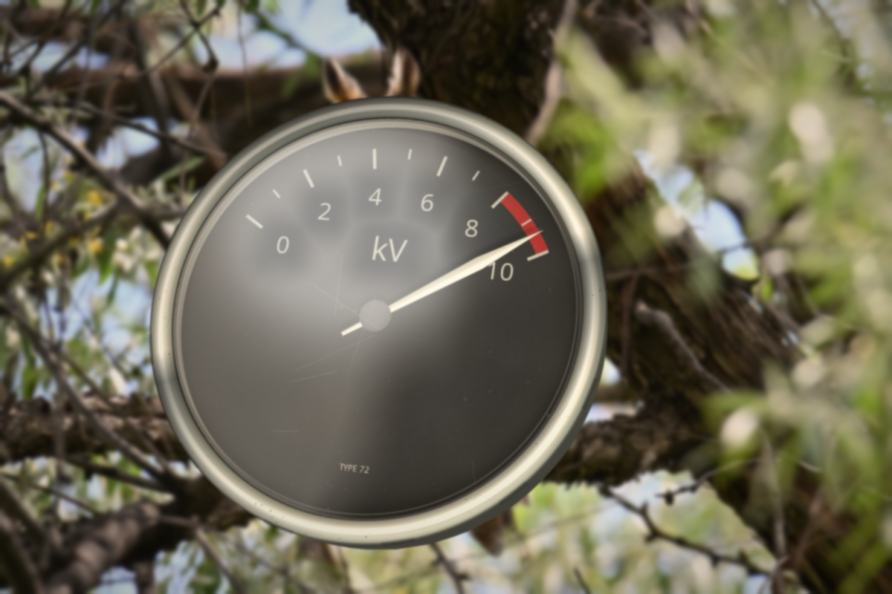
kV 9.5
